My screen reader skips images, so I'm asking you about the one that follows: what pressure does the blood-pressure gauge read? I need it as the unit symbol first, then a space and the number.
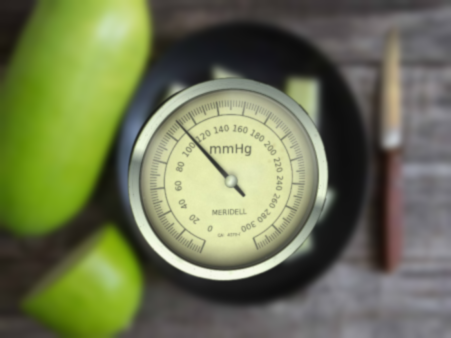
mmHg 110
